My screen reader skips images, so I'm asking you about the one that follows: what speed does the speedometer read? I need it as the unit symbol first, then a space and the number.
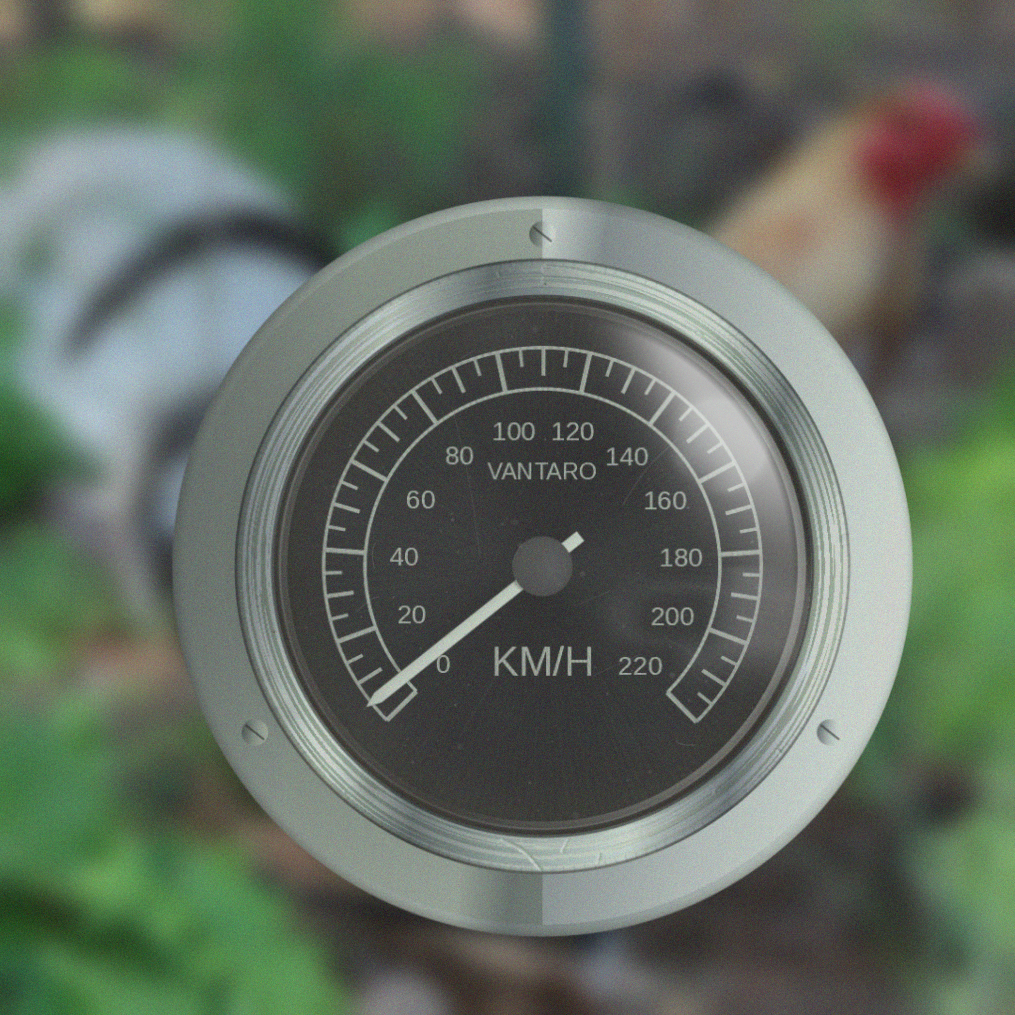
km/h 5
